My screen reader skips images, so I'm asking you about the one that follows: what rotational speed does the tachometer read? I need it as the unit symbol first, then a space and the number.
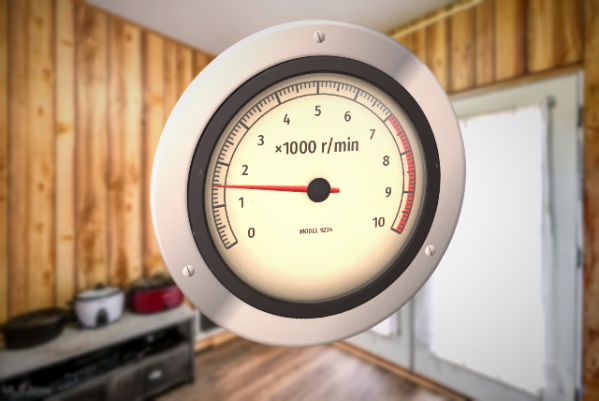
rpm 1500
